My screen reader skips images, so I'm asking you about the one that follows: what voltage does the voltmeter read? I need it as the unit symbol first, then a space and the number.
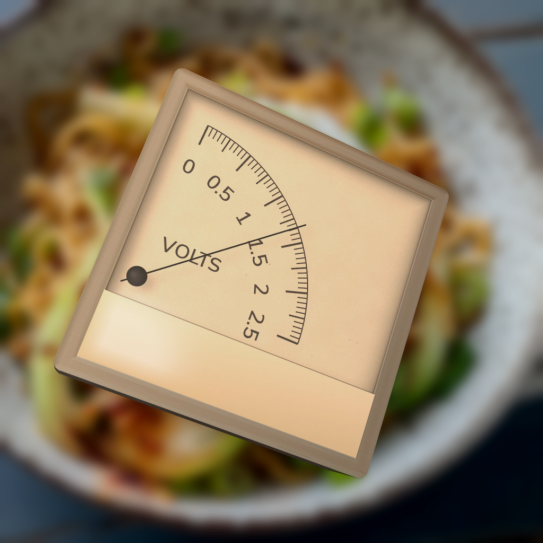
V 1.35
